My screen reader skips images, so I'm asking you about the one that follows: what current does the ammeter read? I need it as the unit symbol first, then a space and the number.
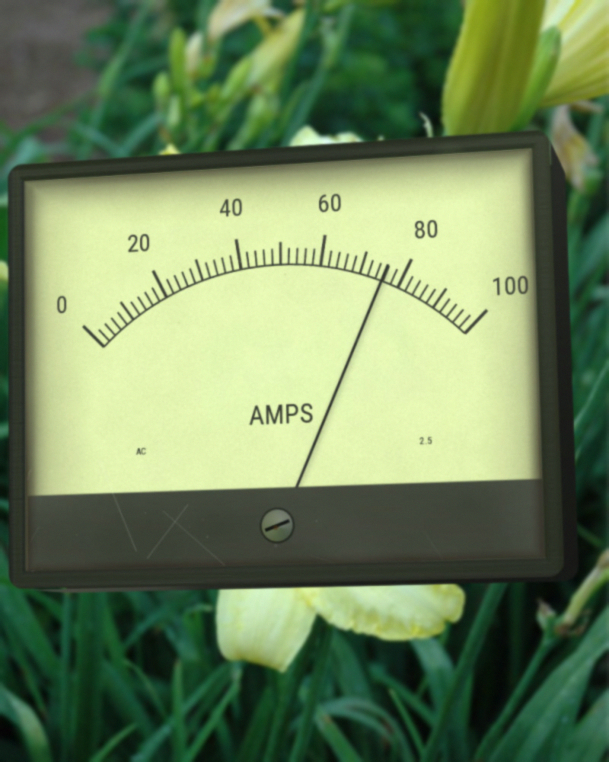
A 76
